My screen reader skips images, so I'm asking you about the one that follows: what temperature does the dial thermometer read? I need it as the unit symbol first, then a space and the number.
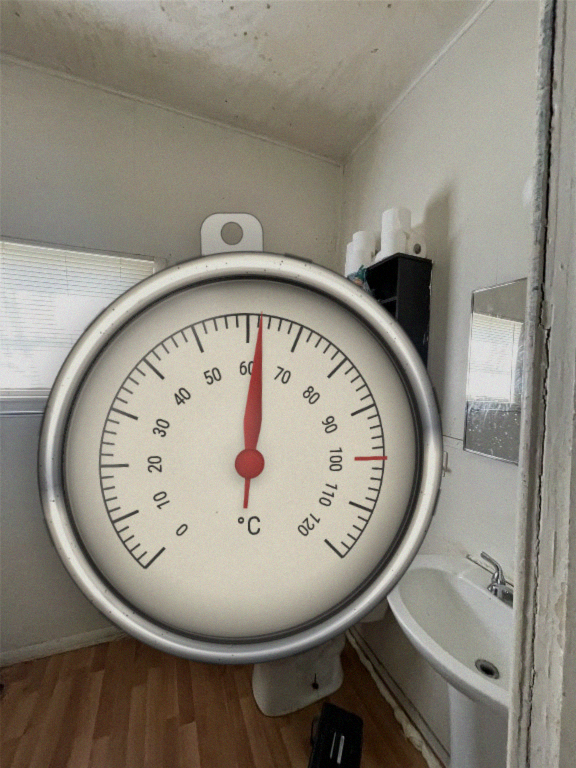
°C 62
